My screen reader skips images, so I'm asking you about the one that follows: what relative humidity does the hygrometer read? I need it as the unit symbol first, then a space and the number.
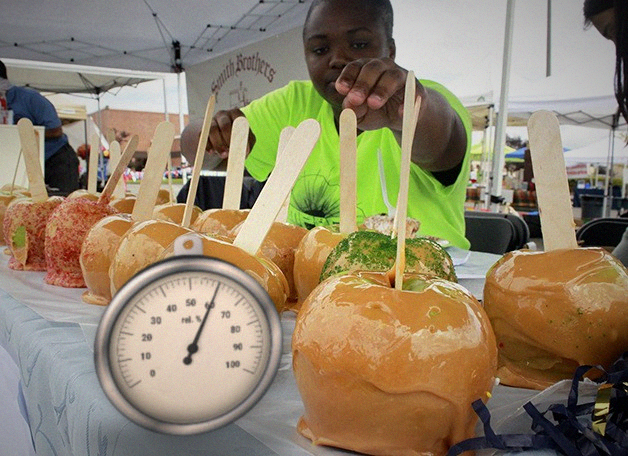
% 60
